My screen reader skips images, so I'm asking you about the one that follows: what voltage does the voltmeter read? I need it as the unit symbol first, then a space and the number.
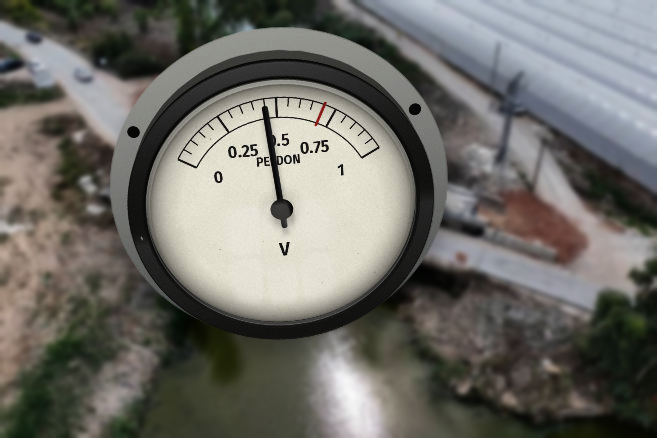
V 0.45
